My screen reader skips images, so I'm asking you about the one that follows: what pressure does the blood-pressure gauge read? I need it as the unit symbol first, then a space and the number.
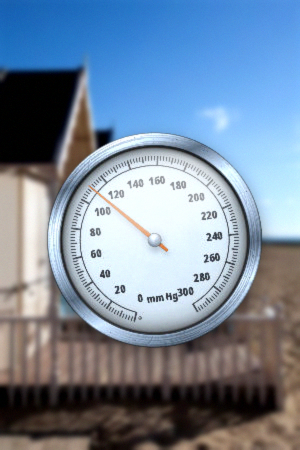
mmHg 110
